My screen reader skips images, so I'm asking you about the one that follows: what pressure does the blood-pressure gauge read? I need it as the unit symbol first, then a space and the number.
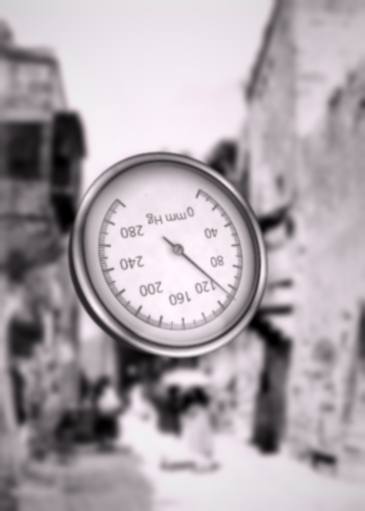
mmHg 110
